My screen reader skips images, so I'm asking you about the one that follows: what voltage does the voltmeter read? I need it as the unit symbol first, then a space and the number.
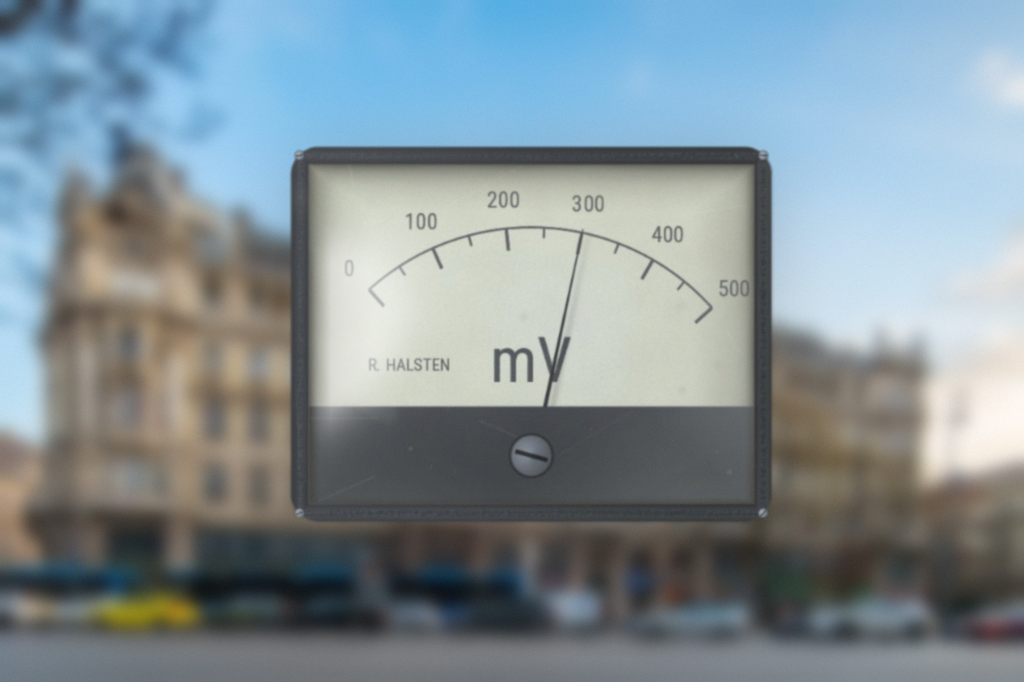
mV 300
